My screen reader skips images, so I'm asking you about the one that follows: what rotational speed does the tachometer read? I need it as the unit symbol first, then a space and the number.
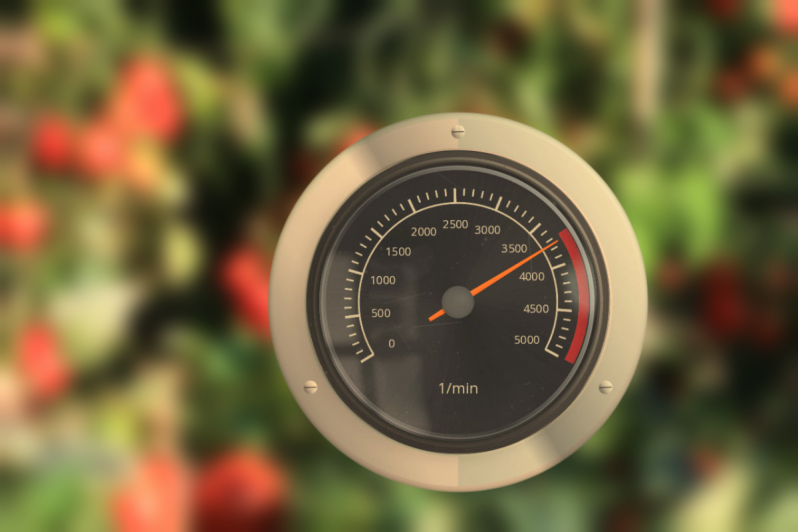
rpm 3750
